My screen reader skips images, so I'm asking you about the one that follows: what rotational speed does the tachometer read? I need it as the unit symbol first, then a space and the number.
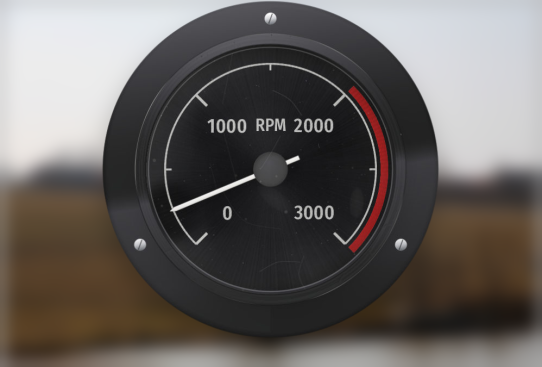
rpm 250
